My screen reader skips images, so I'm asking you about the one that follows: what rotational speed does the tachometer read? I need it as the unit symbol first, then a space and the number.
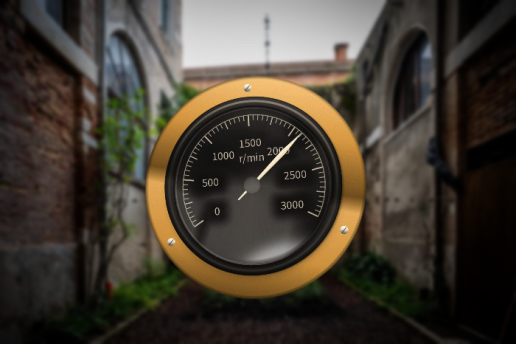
rpm 2100
